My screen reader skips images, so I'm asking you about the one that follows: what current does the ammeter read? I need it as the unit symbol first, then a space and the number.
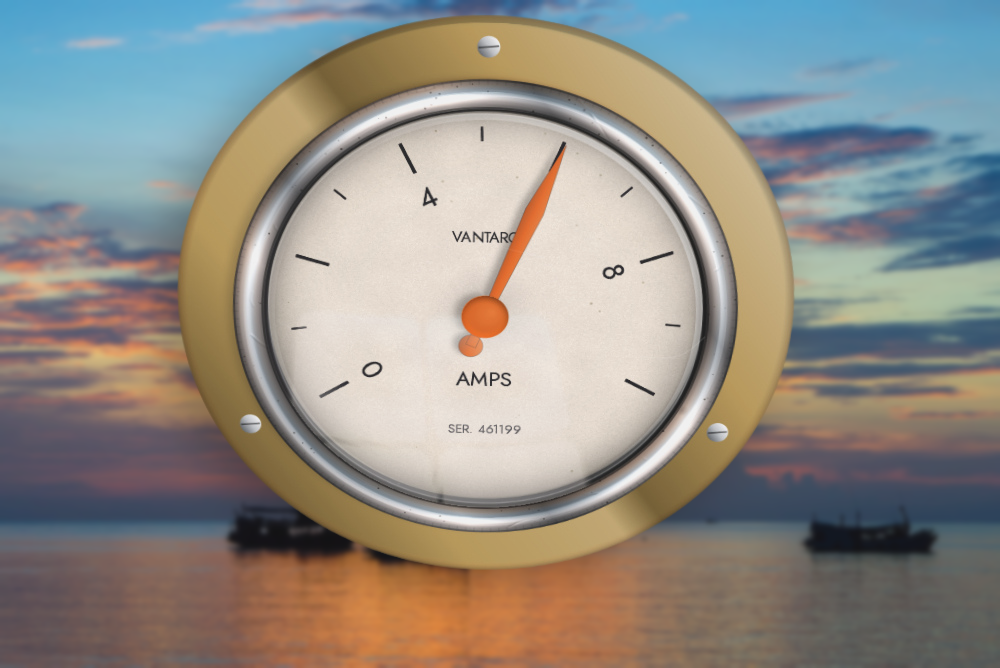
A 6
